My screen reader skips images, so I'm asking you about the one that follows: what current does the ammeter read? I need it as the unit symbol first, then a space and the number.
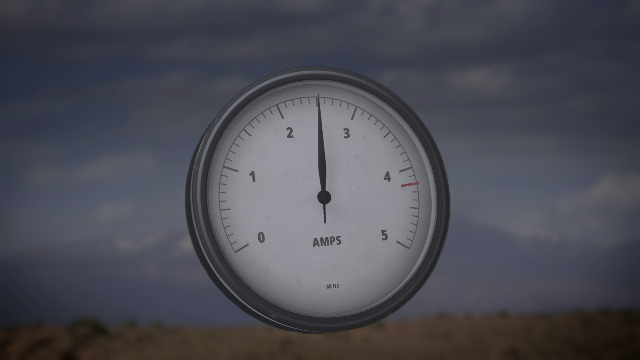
A 2.5
